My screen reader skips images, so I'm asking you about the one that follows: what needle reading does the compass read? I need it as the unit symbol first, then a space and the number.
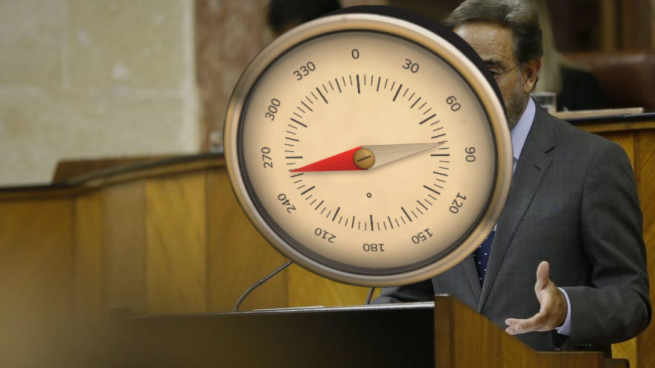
° 260
